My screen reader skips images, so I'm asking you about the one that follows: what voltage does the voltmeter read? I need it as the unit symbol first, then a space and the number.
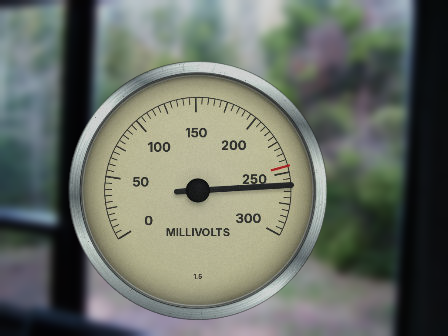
mV 260
